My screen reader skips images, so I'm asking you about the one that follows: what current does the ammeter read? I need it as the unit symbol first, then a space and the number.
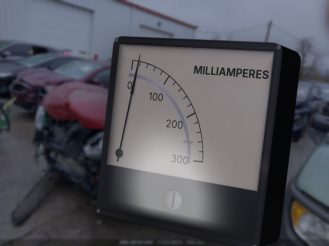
mA 20
